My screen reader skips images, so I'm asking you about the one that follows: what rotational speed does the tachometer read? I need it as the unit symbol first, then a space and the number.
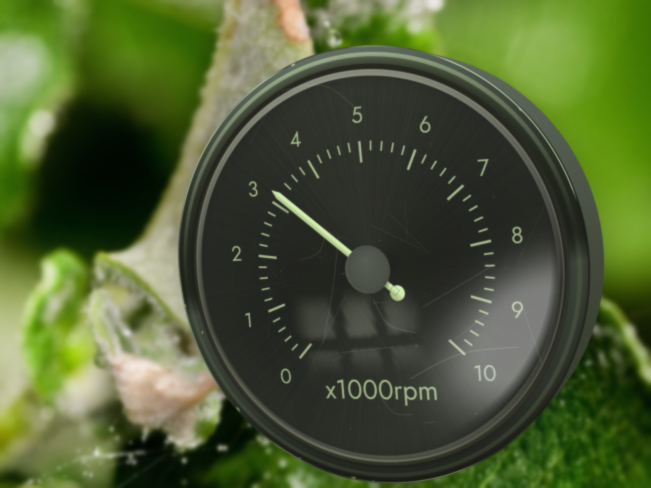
rpm 3200
